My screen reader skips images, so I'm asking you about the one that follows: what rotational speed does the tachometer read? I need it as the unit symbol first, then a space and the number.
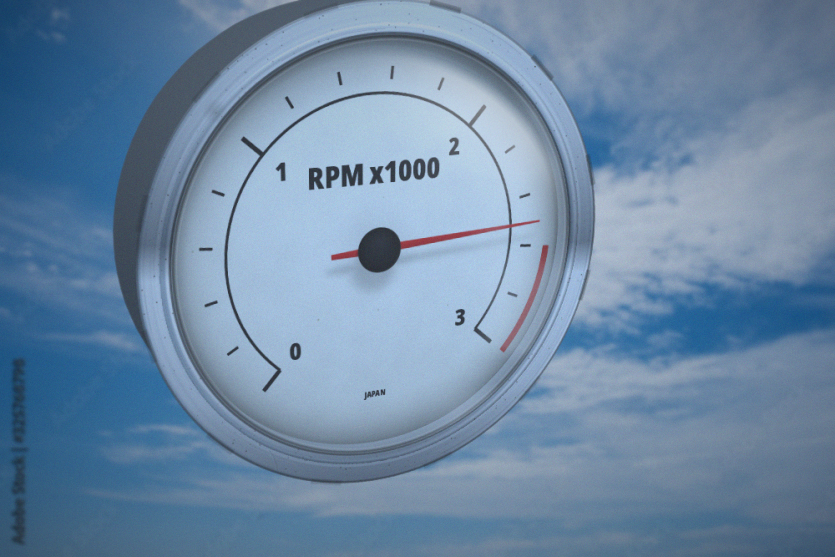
rpm 2500
